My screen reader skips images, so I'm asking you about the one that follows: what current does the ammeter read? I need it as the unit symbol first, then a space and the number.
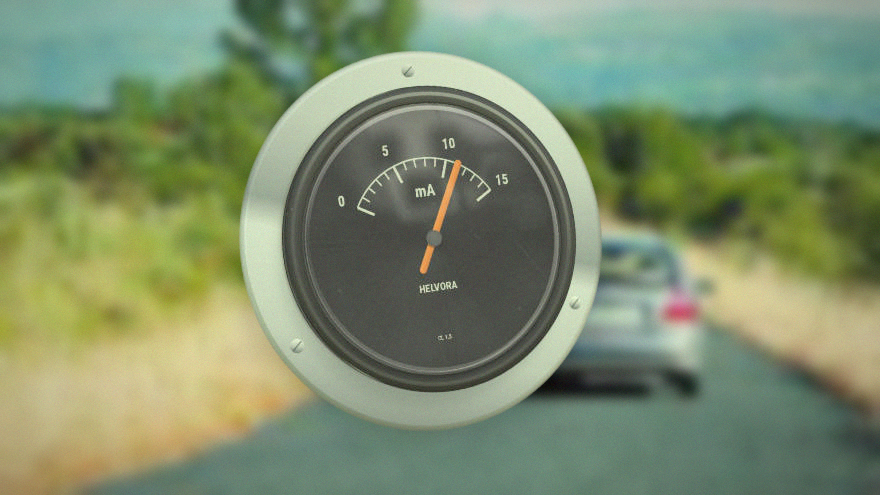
mA 11
